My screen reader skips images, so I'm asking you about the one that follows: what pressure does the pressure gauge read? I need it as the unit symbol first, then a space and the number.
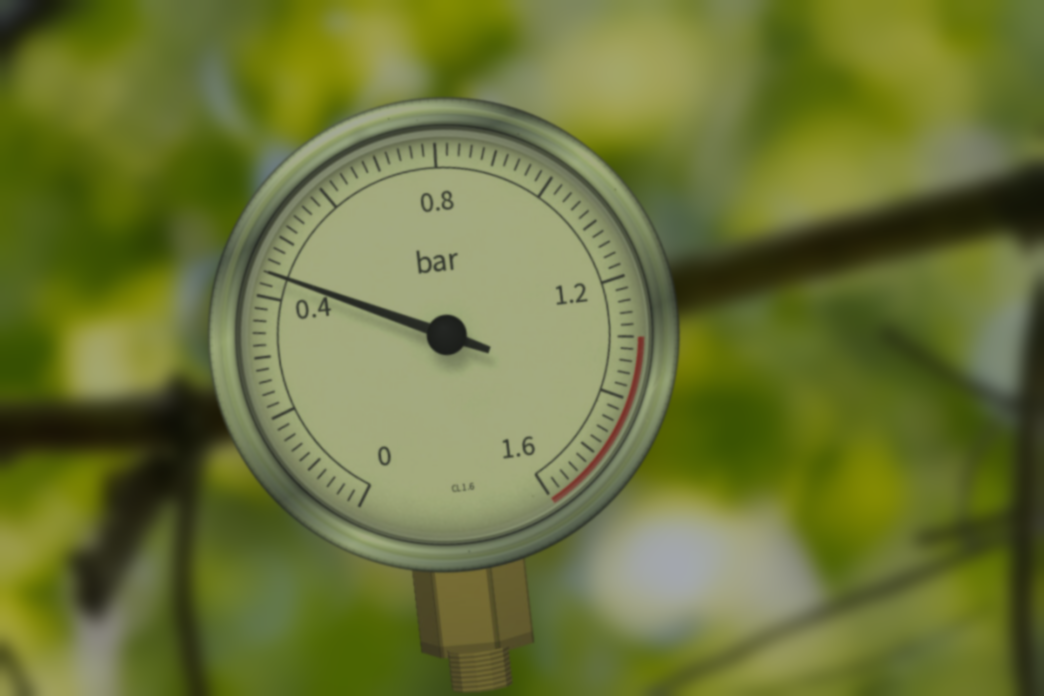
bar 0.44
